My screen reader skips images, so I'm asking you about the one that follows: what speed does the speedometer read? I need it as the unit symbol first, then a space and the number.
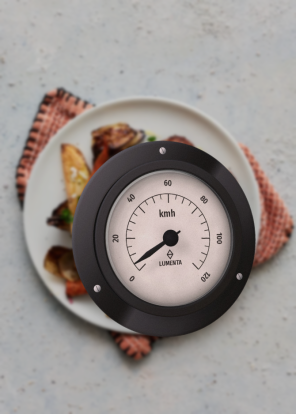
km/h 5
